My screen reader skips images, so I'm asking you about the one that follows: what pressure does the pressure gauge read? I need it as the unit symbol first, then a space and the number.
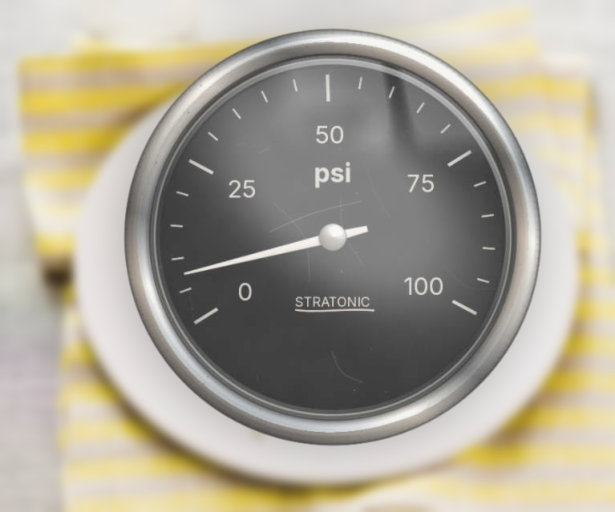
psi 7.5
